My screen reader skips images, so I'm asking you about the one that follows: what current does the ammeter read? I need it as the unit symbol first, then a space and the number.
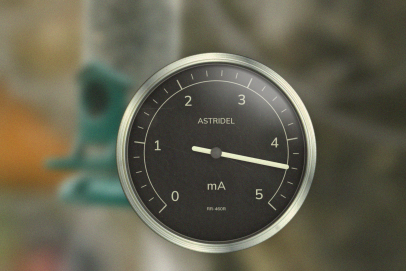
mA 4.4
